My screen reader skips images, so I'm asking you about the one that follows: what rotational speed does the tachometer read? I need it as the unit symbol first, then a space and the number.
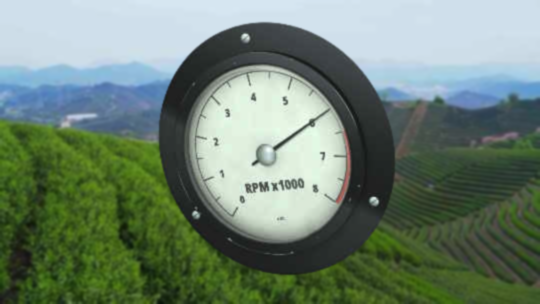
rpm 6000
